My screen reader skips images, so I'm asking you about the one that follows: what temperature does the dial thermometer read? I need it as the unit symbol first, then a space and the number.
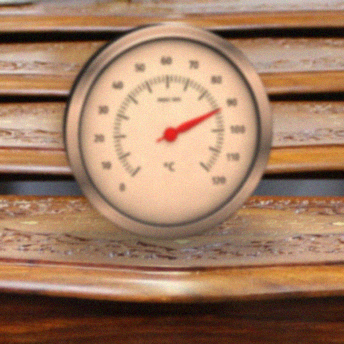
°C 90
